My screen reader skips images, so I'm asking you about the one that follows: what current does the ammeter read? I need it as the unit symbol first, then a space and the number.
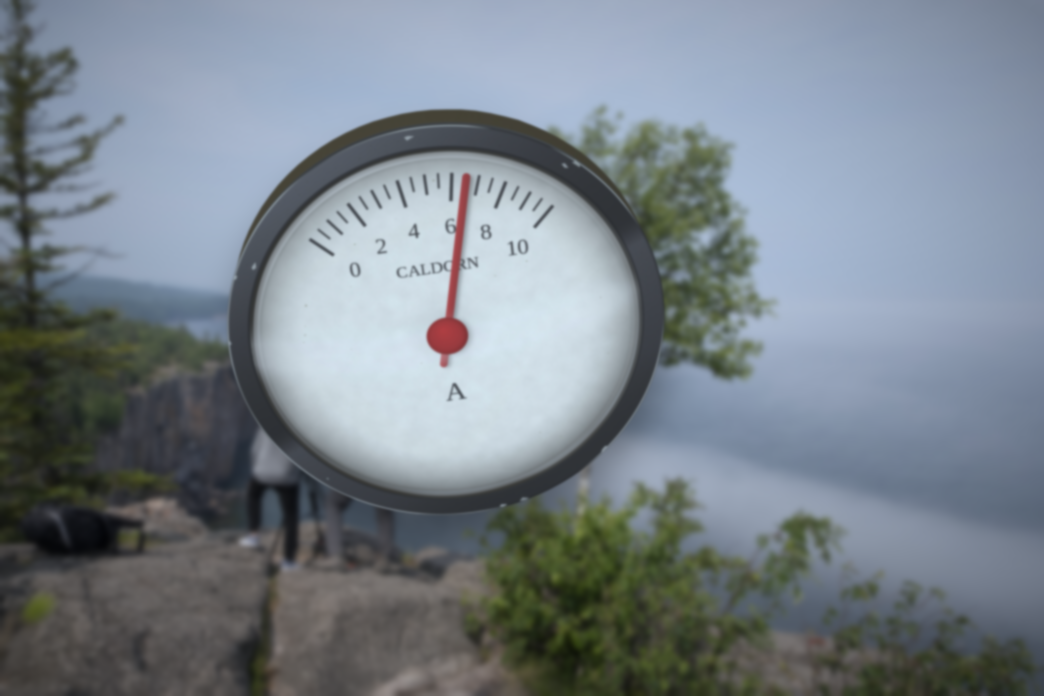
A 6.5
